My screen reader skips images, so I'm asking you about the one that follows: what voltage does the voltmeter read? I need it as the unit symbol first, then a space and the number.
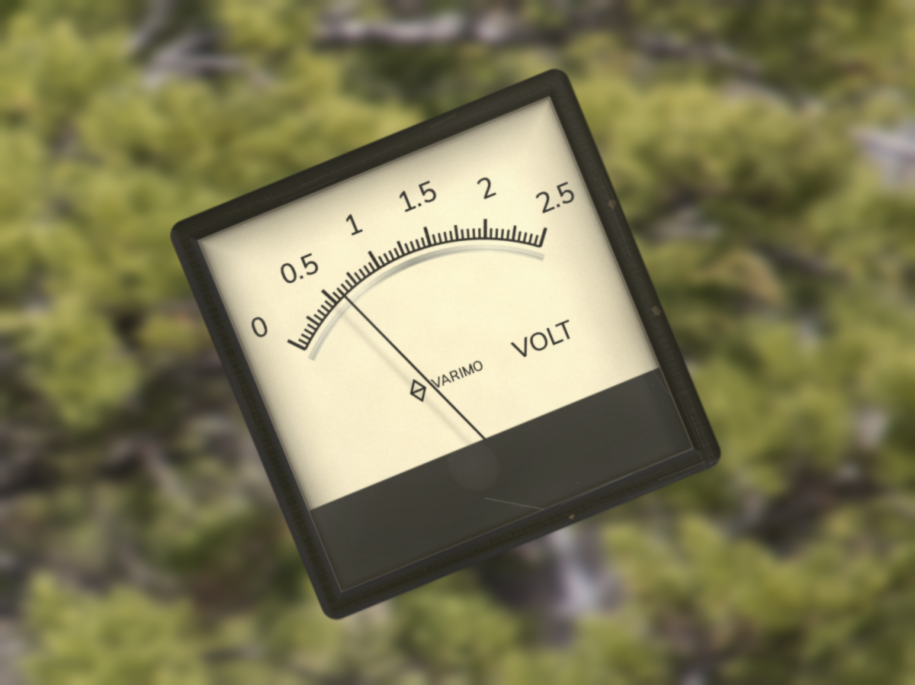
V 0.6
